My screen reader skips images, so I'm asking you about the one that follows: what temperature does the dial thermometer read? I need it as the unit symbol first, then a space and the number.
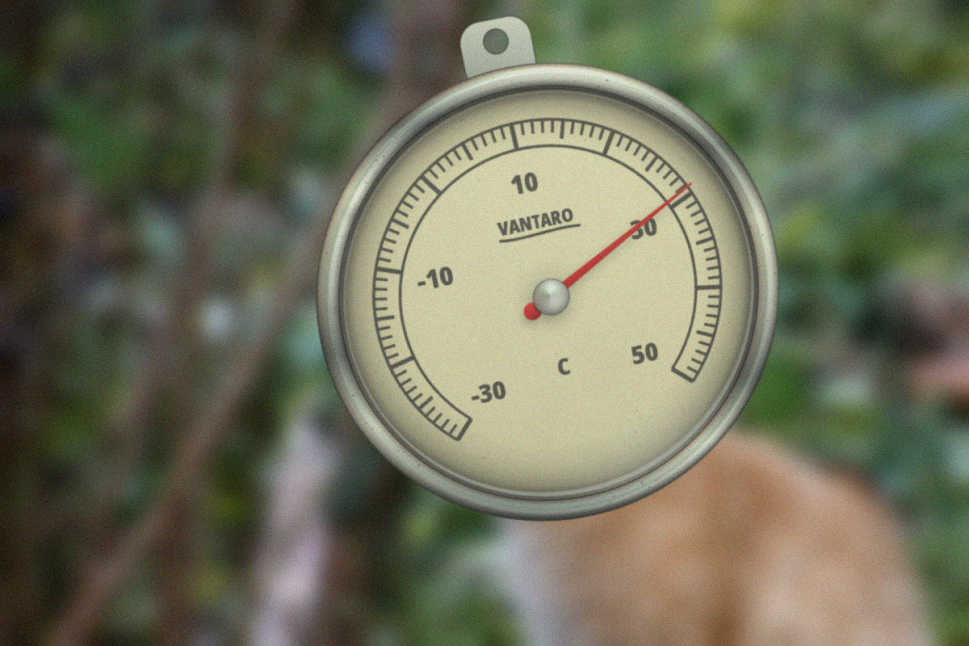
°C 29
